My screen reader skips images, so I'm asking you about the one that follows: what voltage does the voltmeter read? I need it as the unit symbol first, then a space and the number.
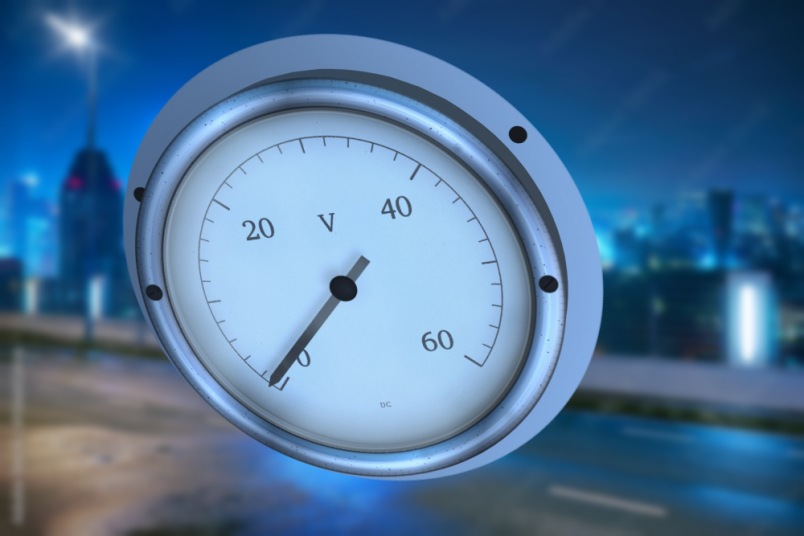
V 1
